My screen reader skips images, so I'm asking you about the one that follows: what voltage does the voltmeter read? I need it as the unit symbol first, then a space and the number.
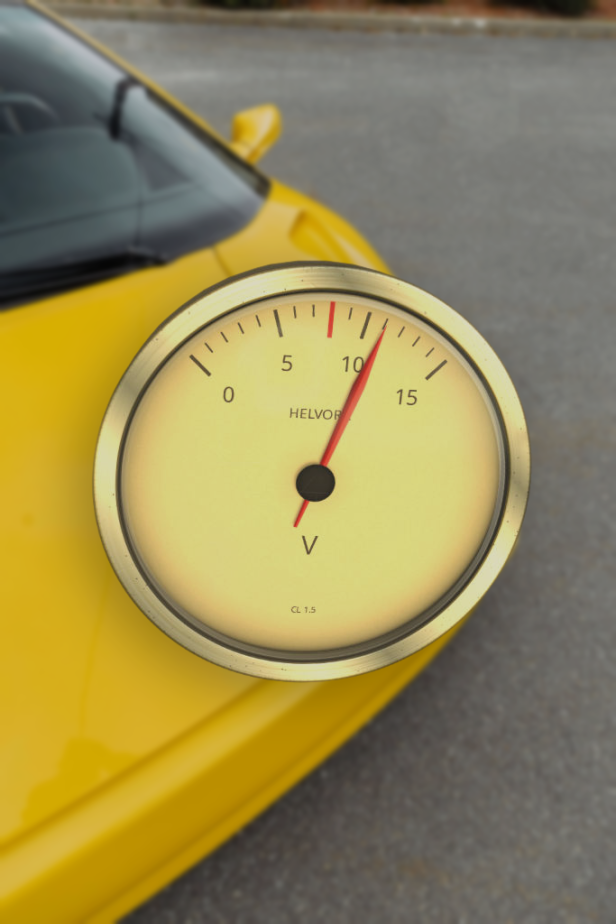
V 11
